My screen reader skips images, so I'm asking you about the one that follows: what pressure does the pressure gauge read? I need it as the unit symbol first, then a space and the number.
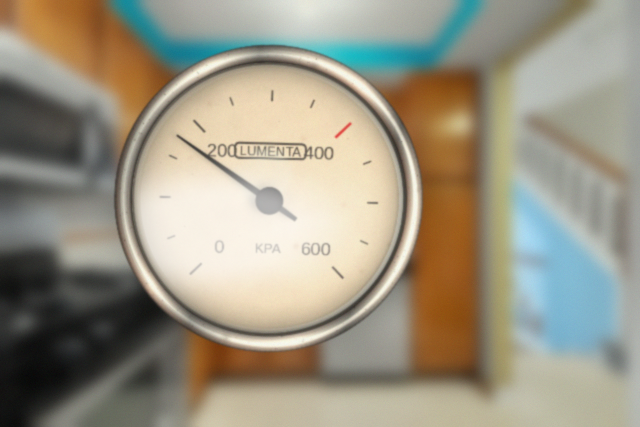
kPa 175
